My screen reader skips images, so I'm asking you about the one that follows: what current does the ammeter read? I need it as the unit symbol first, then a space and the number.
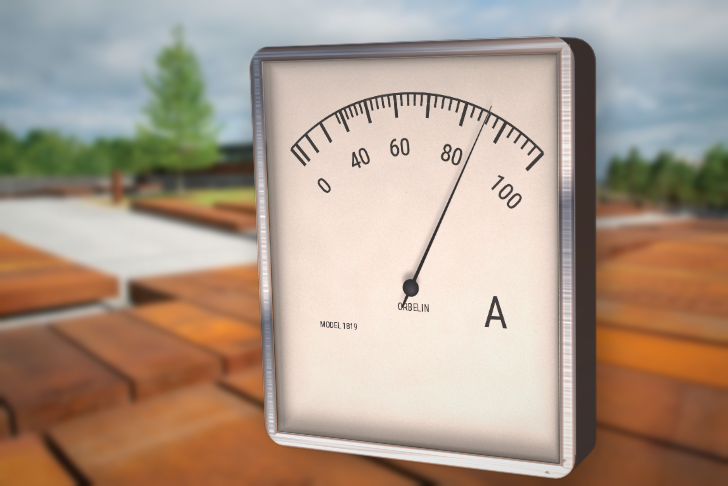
A 86
